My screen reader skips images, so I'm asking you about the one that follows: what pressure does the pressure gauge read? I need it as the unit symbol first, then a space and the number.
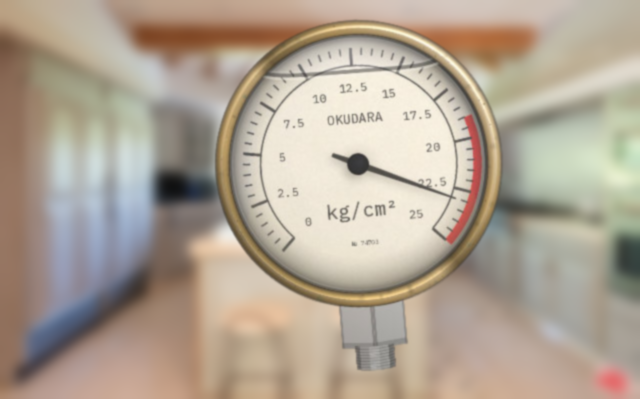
kg/cm² 23
